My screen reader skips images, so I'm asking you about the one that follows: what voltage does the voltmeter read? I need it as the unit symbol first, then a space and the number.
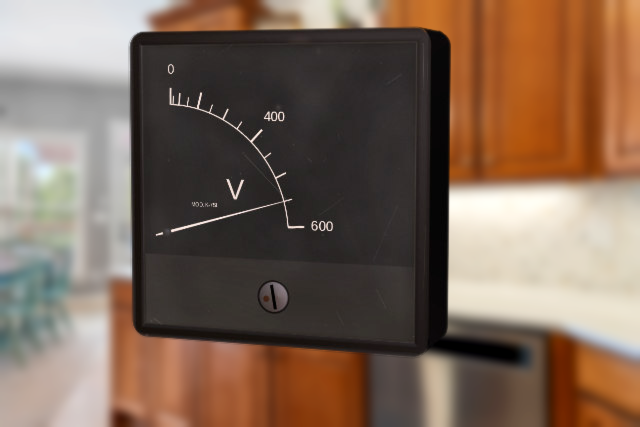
V 550
